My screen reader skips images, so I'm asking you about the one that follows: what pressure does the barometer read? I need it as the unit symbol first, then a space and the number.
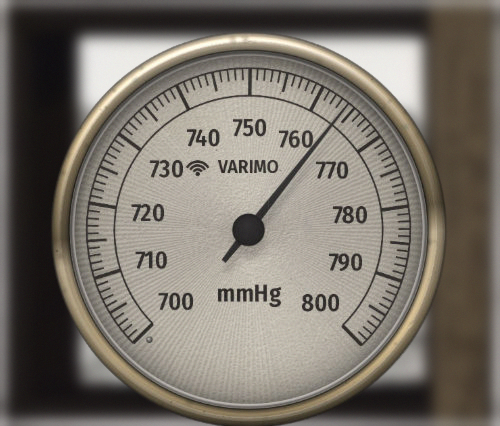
mmHg 764
